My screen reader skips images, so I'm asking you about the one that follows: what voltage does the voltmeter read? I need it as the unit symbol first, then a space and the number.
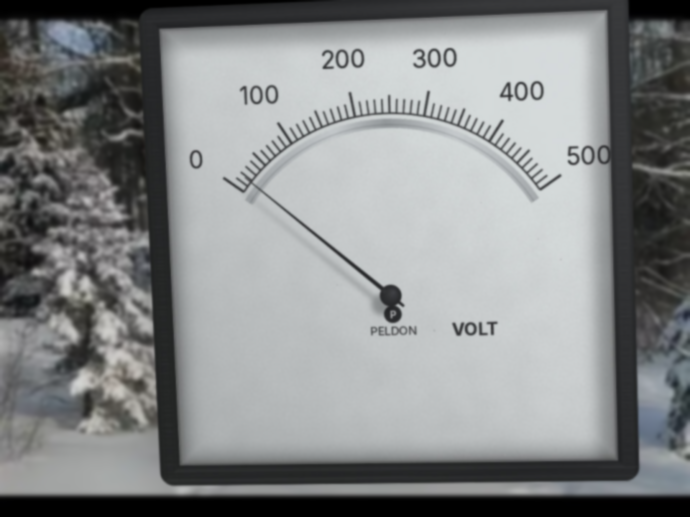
V 20
